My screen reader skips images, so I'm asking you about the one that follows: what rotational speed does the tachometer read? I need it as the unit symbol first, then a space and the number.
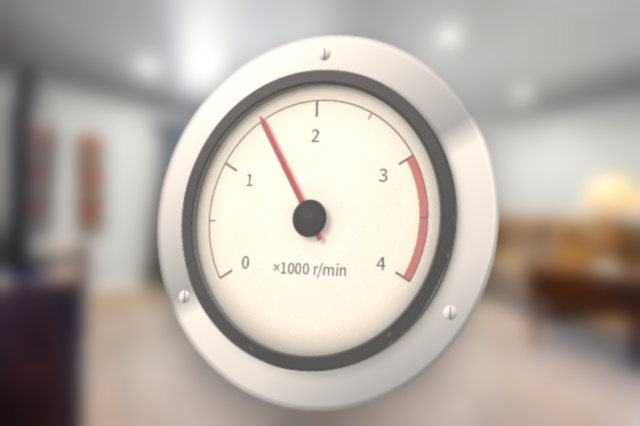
rpm 1500
